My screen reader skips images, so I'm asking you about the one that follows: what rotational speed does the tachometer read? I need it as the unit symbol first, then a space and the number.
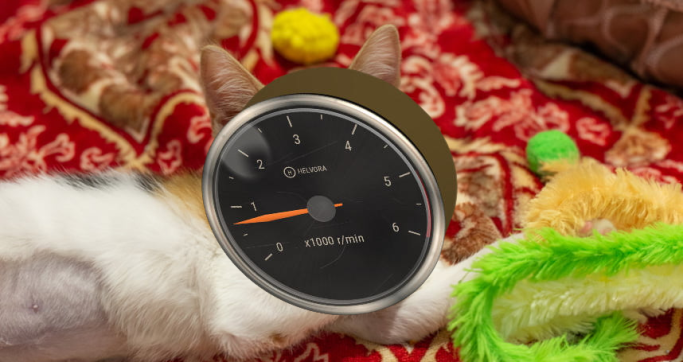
rpm 750
